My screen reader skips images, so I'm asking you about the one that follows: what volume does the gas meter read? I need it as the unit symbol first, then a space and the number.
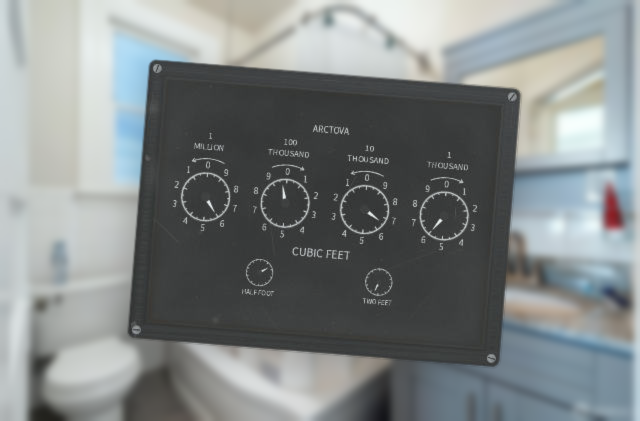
ft³ 596600
